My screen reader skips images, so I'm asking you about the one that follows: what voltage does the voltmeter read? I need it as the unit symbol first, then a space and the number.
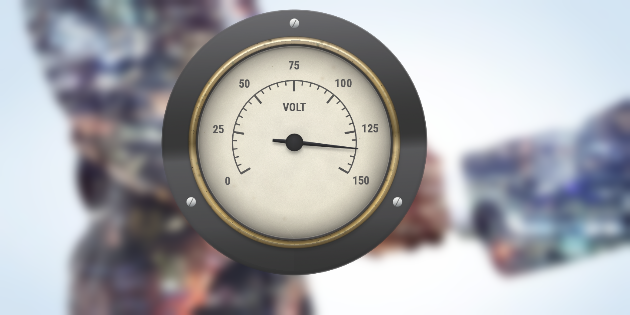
V 135
